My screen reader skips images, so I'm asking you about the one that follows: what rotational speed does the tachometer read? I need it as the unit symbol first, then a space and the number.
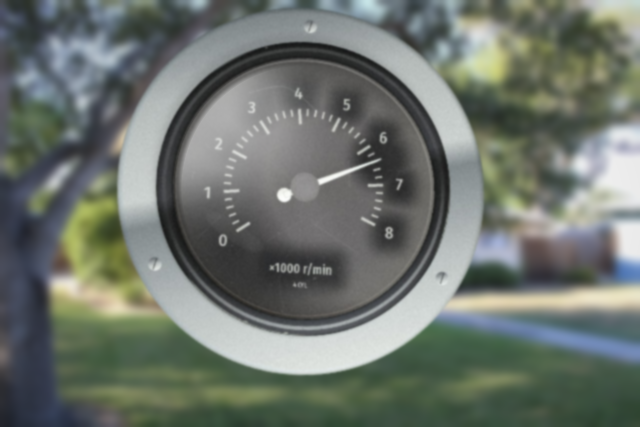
rpm 6400
